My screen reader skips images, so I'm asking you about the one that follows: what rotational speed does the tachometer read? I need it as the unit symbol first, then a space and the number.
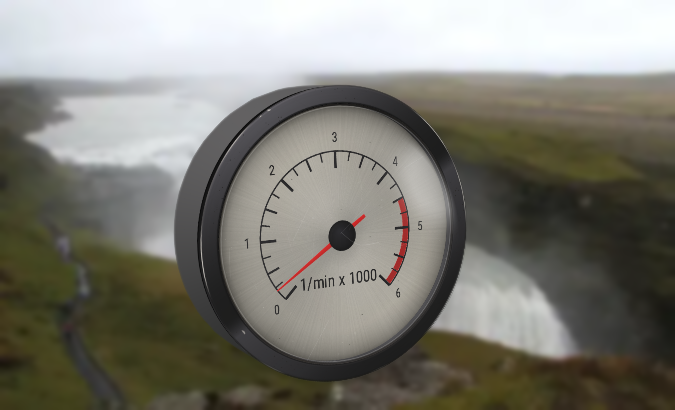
rpm 250
